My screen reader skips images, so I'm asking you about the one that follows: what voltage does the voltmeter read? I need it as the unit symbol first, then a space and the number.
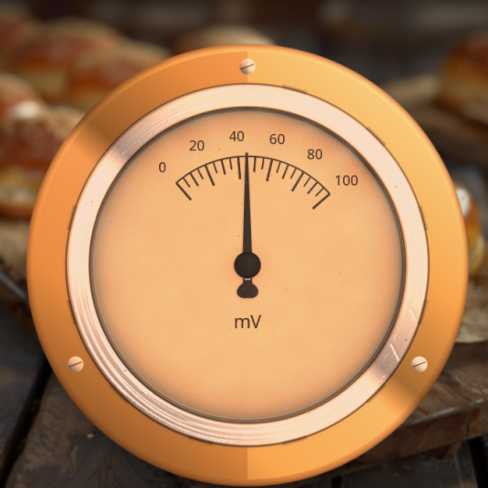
mV 45
